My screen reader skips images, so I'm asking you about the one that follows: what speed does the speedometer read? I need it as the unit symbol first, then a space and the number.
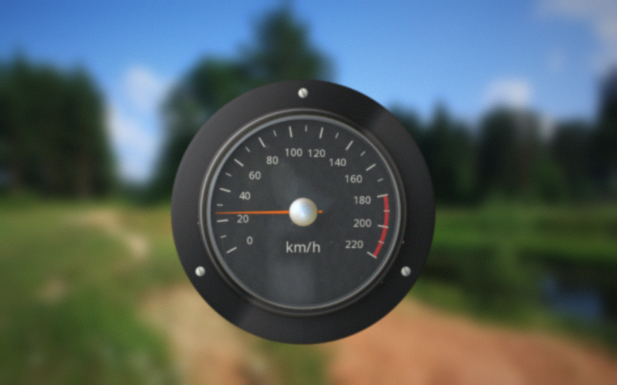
km/h 25
